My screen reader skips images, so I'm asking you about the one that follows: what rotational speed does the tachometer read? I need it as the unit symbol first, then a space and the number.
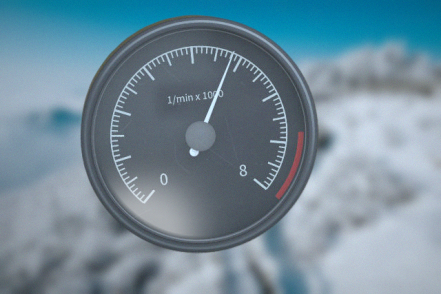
rpm 4800
